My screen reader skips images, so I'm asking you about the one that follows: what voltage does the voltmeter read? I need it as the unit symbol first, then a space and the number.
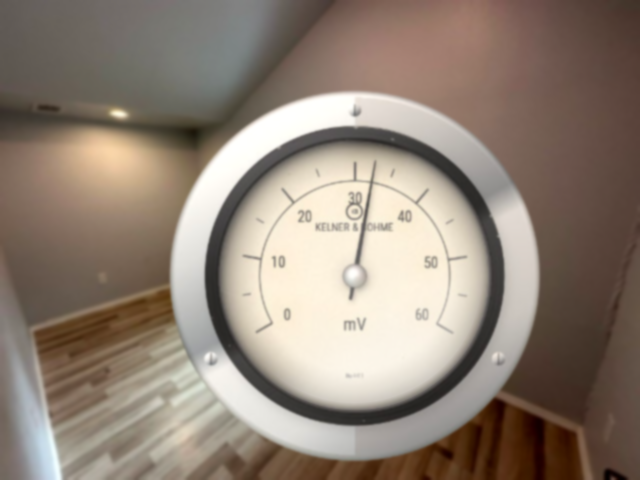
mV 32.5
